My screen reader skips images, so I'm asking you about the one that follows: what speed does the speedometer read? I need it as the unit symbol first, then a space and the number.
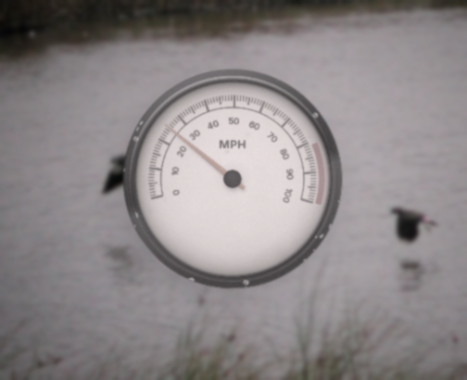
mph 25
